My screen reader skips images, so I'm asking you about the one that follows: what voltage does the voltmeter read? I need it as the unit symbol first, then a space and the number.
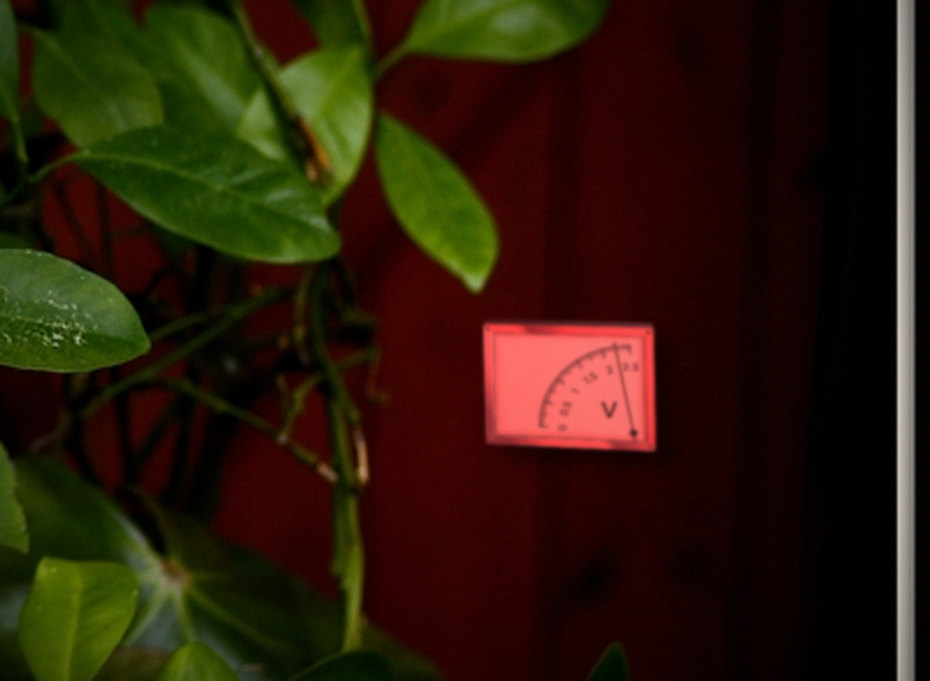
V 2.25
